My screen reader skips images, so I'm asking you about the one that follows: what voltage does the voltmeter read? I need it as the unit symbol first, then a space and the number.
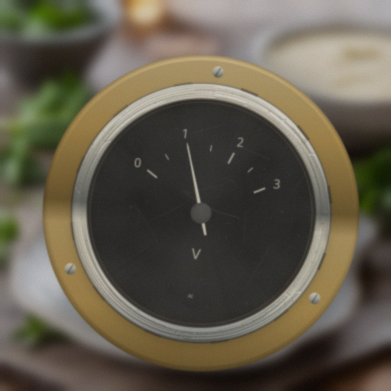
V 1
